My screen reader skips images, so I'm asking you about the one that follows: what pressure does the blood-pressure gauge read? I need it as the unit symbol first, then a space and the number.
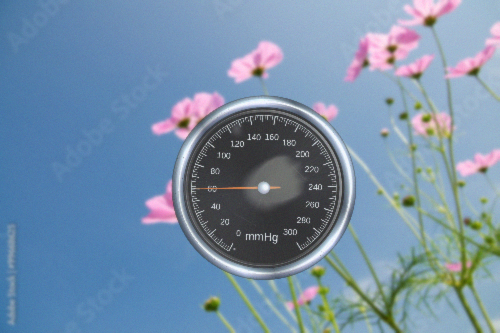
mmHg 60
